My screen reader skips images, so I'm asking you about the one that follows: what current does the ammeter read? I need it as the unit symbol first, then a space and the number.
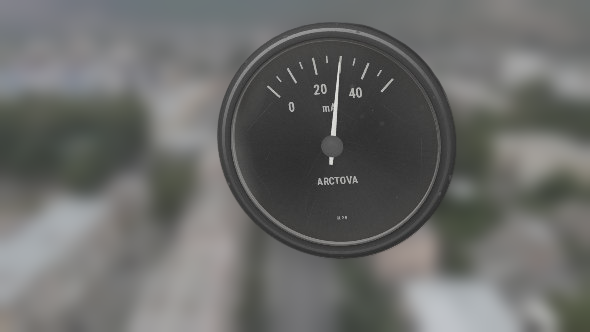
mA 30
